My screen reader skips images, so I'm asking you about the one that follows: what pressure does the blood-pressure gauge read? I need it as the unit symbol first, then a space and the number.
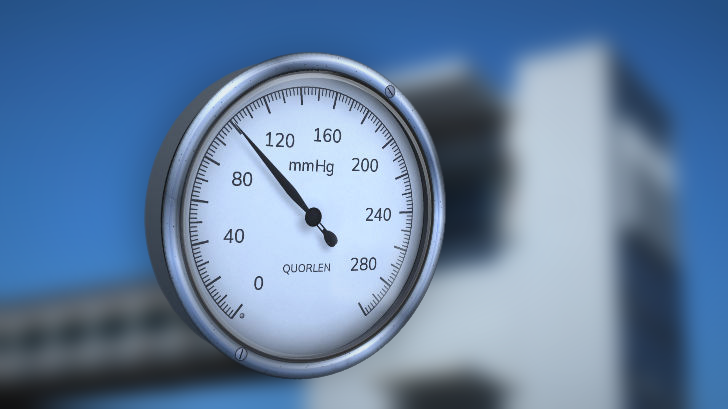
mmHg 100
